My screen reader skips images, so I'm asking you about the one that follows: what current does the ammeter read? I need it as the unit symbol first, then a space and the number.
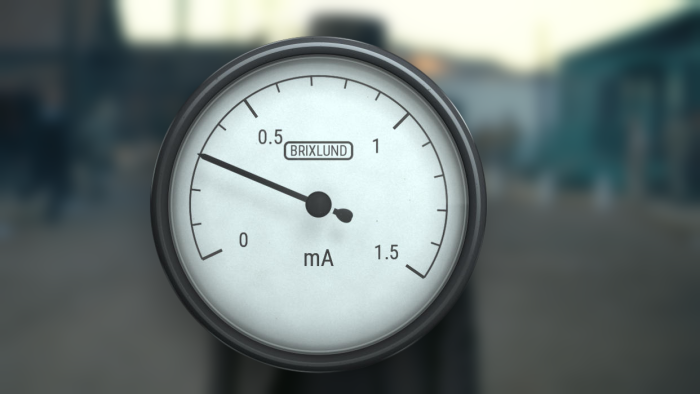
mA 0.3
